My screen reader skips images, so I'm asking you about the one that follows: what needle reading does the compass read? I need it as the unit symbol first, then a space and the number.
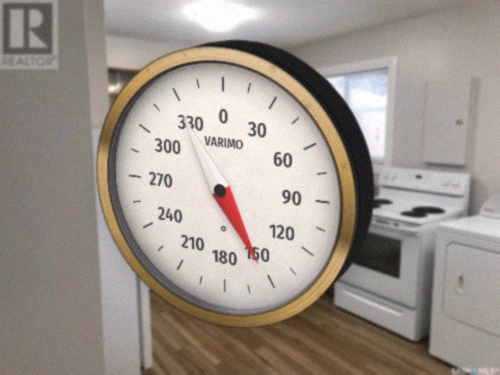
° 150
